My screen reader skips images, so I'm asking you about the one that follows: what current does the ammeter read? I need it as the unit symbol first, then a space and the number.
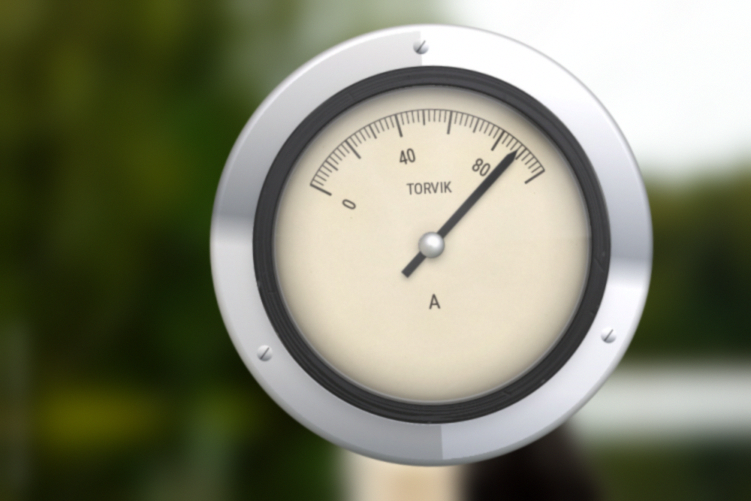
A 88
